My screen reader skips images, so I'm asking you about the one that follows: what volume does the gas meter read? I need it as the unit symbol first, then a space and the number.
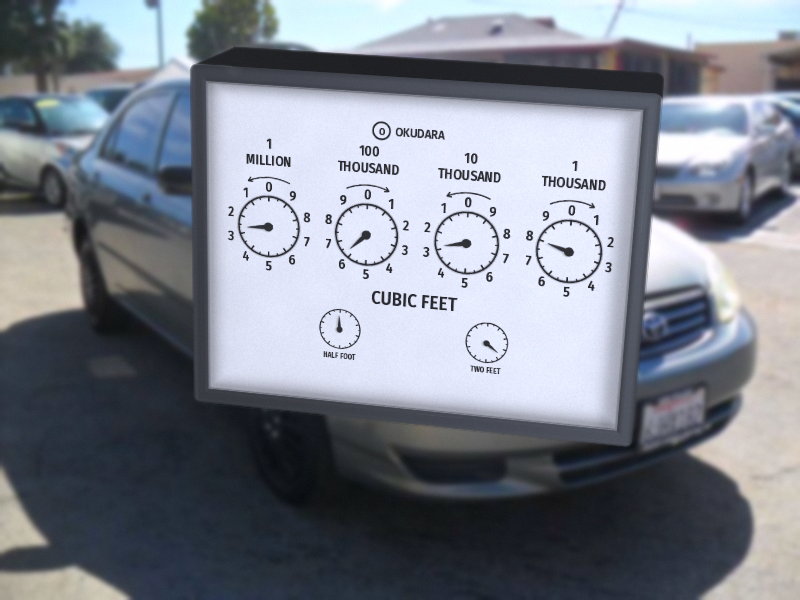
ft³ 262800
